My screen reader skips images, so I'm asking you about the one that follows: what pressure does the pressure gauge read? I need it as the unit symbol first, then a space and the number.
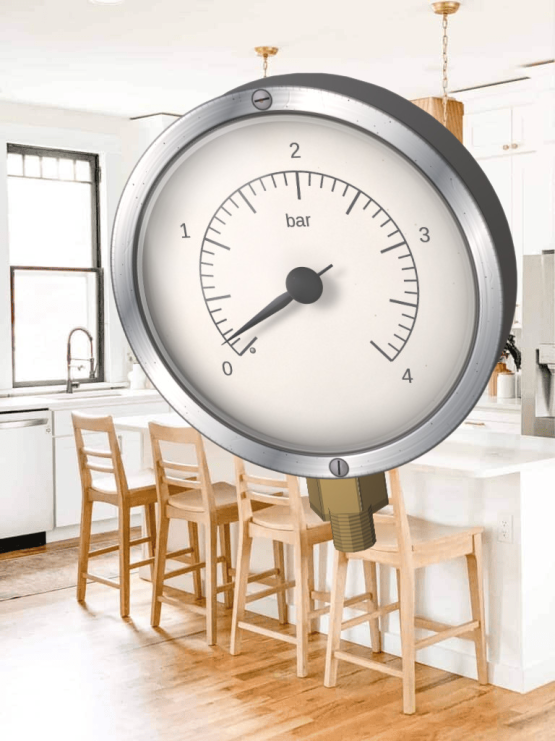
bar 0.15
